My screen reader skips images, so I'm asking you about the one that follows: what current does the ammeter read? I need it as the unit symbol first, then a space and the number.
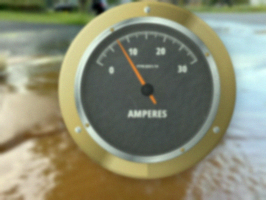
A 7.5
